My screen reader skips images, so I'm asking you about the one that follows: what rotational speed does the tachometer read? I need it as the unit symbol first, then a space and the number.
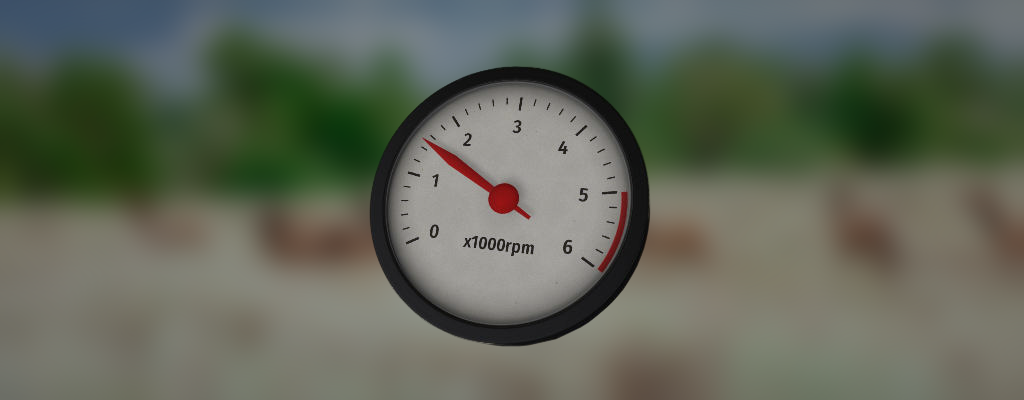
rpm 1500
